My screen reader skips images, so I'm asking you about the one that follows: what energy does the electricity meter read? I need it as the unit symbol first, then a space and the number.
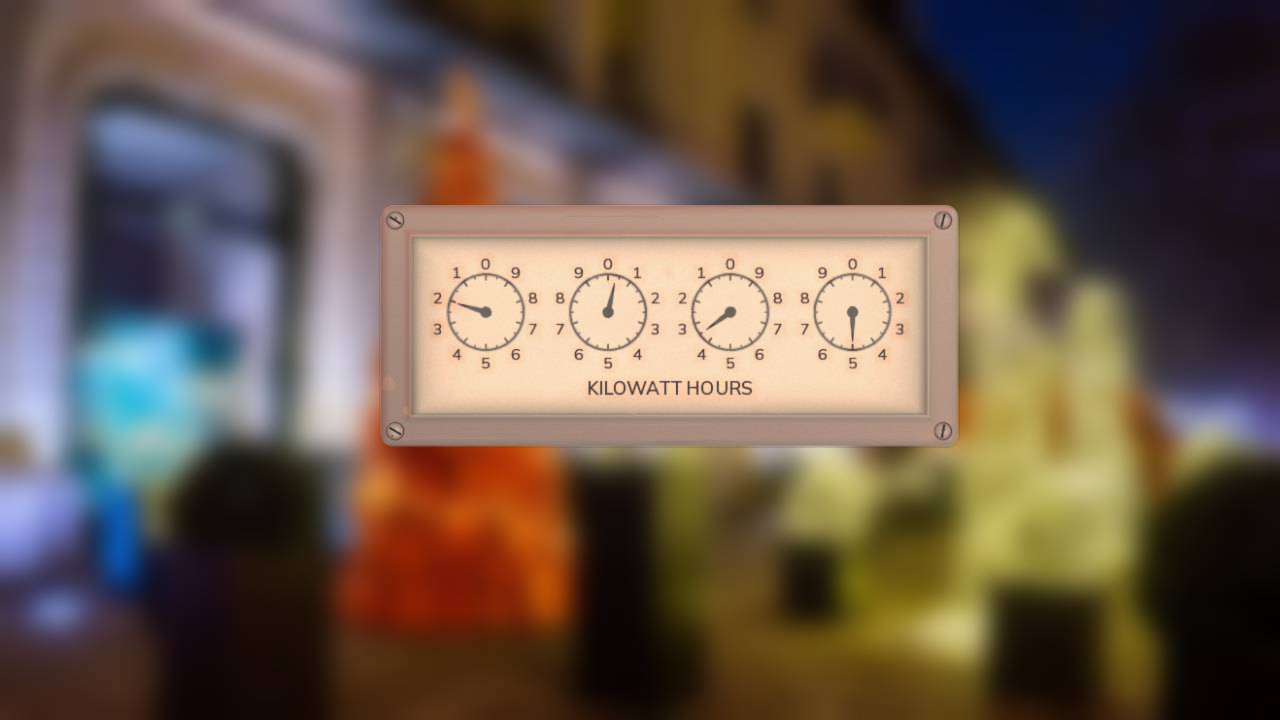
kWh 2035
